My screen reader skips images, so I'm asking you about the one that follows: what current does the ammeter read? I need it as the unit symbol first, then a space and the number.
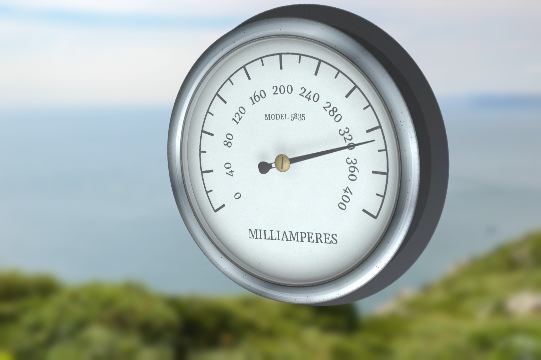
mA 330
